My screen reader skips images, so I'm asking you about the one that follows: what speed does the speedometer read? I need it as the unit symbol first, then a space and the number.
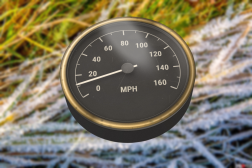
mph 10
